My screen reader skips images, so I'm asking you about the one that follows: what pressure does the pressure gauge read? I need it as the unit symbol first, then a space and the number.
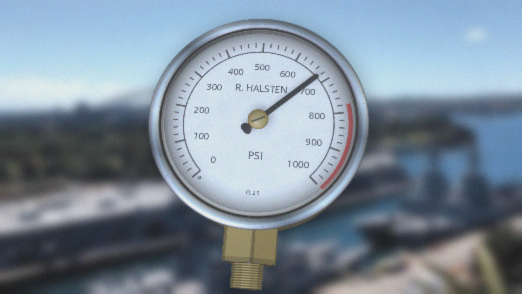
psi 680
